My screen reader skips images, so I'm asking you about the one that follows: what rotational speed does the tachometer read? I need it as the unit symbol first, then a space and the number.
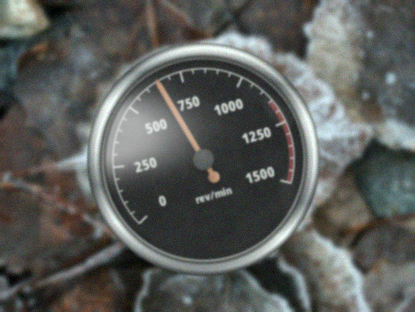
rpm 650
